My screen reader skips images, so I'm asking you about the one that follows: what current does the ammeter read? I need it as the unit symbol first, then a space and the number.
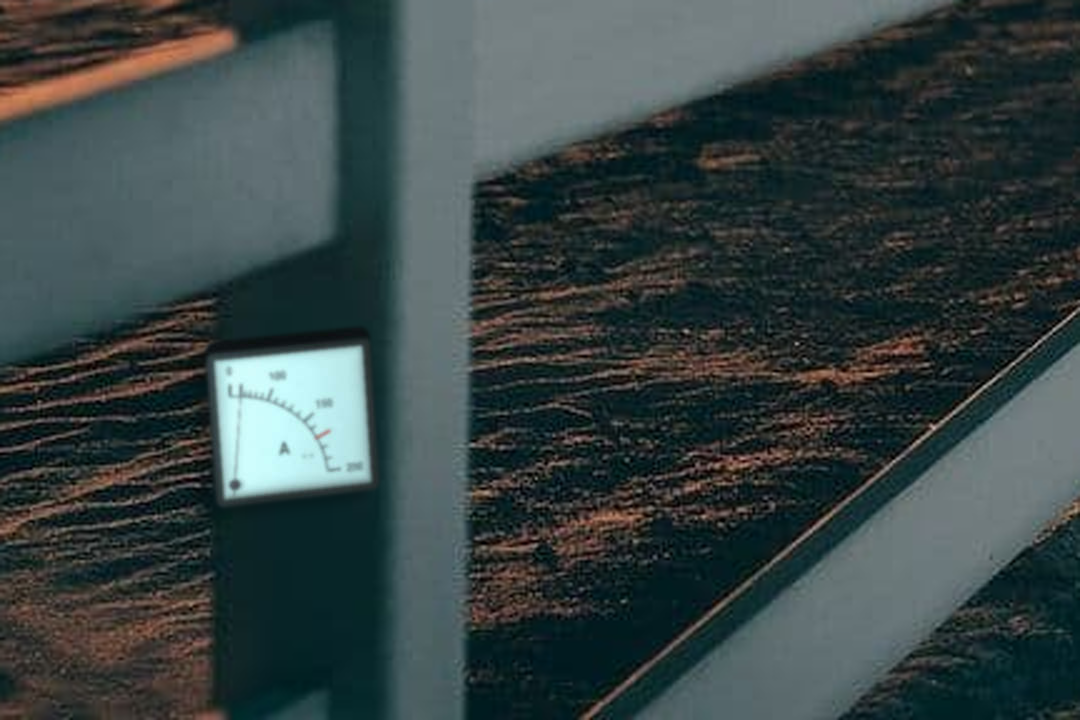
A 50
